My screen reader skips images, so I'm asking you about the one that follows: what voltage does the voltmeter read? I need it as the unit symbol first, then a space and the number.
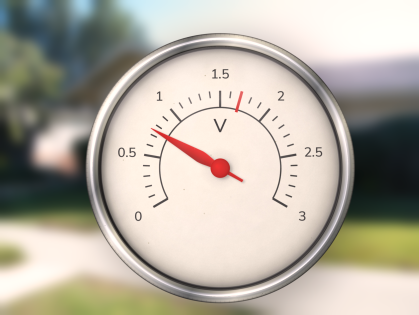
V 0.75
